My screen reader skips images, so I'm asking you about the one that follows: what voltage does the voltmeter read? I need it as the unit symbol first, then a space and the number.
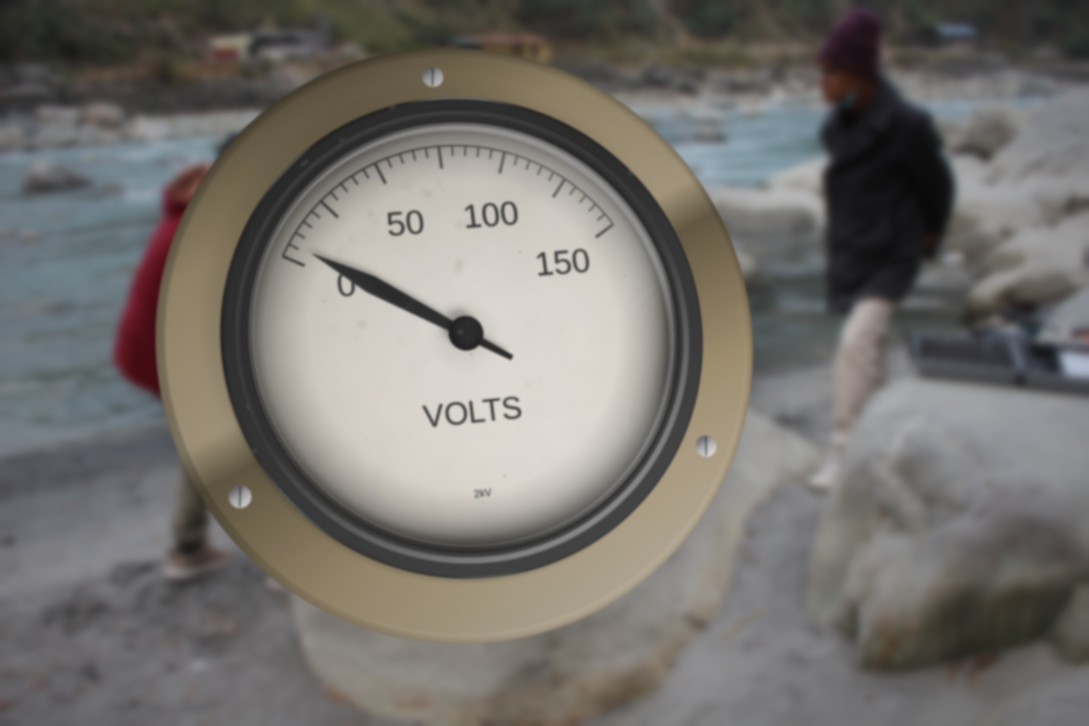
V 5
